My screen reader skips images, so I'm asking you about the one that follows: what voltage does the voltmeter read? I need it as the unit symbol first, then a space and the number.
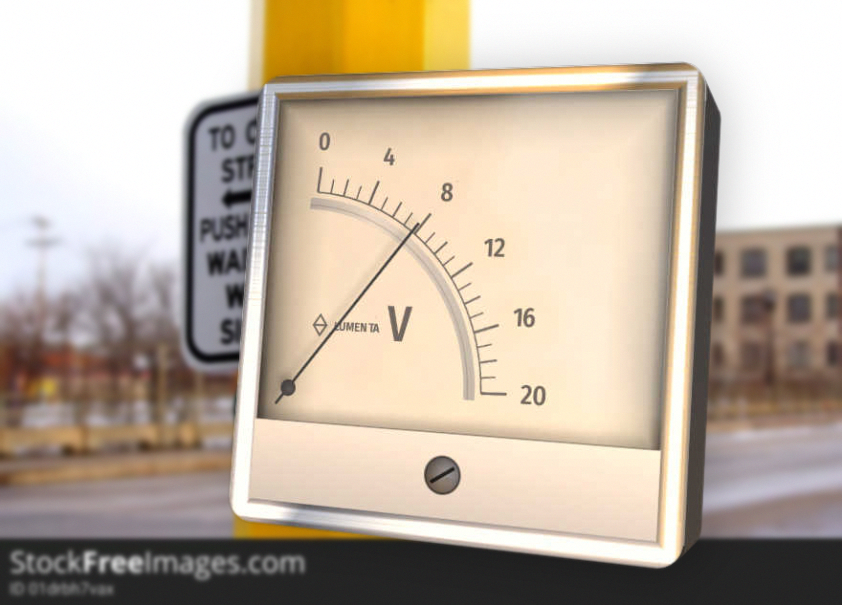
V 8
